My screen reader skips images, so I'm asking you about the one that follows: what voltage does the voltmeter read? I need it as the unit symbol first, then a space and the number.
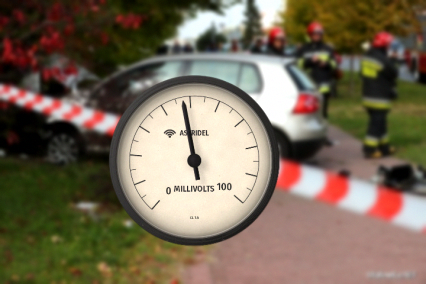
mV 47.5
